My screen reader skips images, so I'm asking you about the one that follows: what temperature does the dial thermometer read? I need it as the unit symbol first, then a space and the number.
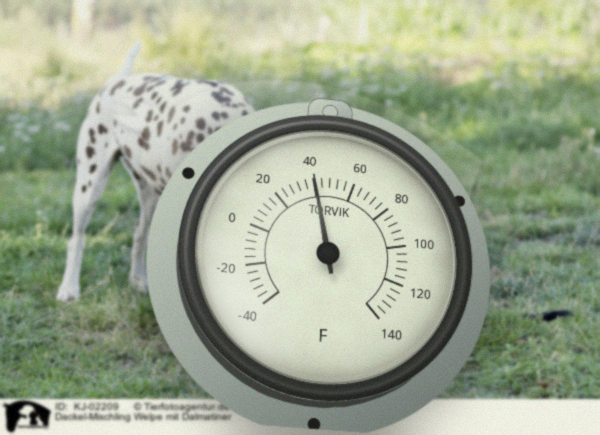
°F 40
